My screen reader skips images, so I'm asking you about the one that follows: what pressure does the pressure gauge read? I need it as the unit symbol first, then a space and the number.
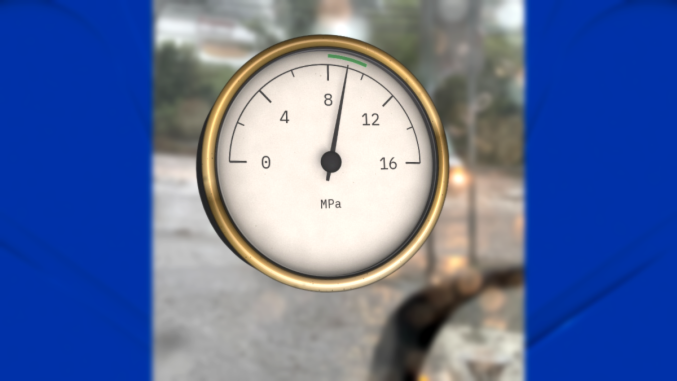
MPa 9
